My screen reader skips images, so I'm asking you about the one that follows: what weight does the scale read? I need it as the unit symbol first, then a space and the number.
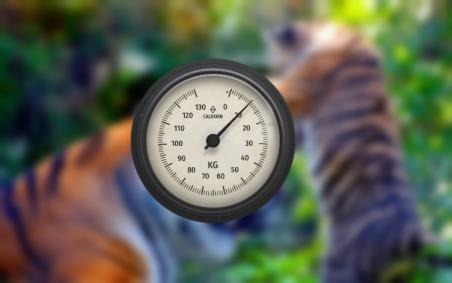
kg 10
